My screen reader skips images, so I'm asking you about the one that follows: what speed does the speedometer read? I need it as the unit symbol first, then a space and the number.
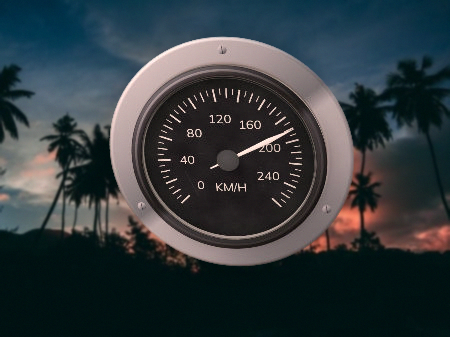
km/h 190
